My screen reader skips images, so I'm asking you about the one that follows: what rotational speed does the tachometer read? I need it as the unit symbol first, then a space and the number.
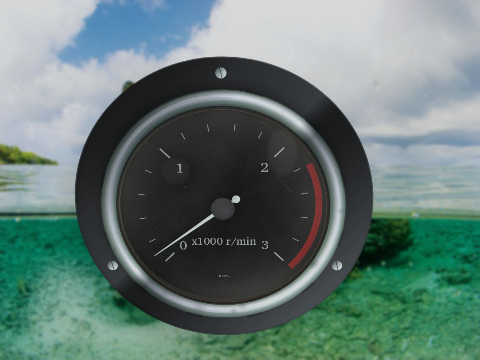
rpm 100
